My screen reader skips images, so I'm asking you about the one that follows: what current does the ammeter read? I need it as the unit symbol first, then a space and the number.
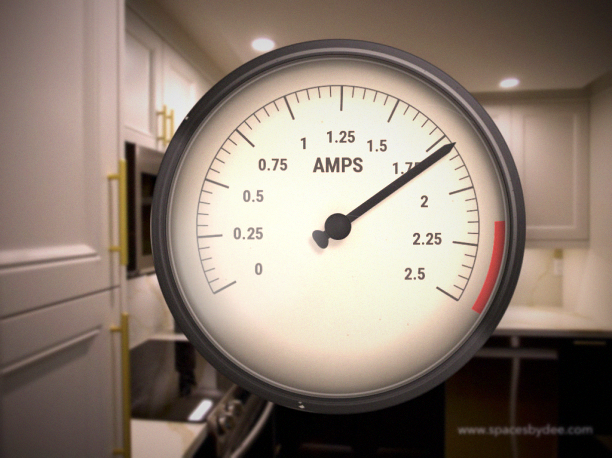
A 1.8
